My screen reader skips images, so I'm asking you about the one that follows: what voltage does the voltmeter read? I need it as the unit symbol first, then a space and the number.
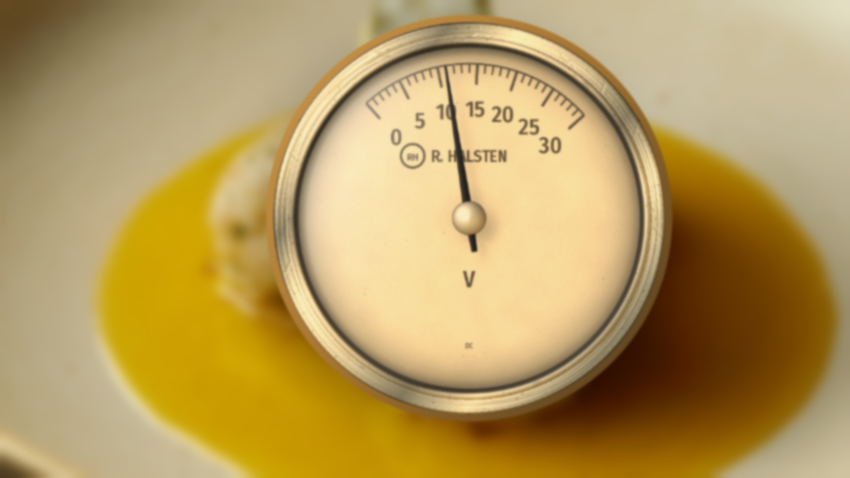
V 11
